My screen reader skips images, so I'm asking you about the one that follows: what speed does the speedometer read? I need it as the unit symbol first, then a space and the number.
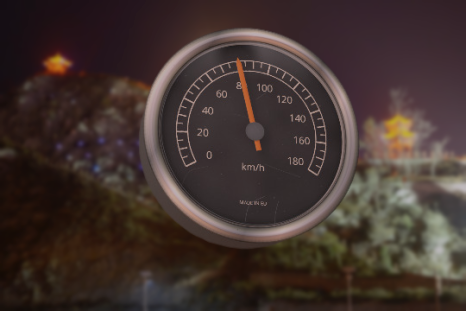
km/h 80
